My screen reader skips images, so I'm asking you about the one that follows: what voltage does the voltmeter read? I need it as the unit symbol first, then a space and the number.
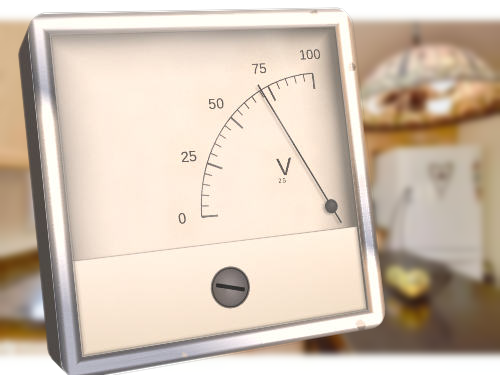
V 70
